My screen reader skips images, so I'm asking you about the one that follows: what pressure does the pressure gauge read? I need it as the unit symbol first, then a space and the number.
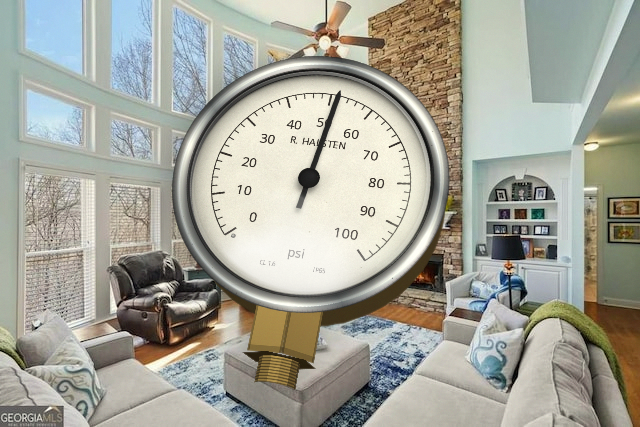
psi 52
